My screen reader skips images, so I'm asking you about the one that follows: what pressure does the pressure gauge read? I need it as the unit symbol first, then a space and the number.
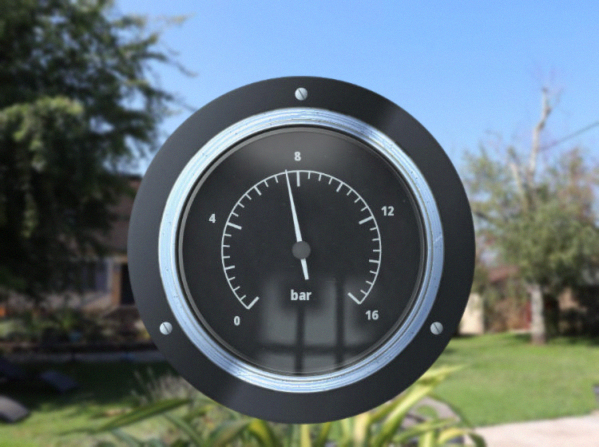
bar 7.5
